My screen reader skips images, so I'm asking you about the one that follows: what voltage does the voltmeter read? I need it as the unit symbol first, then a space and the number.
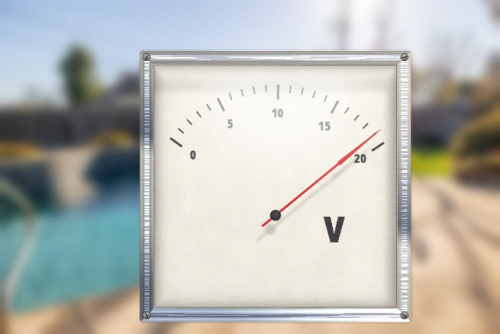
V 19
